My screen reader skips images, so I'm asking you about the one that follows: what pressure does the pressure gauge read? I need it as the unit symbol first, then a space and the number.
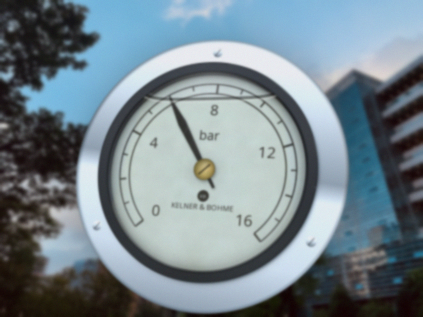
bar 6
